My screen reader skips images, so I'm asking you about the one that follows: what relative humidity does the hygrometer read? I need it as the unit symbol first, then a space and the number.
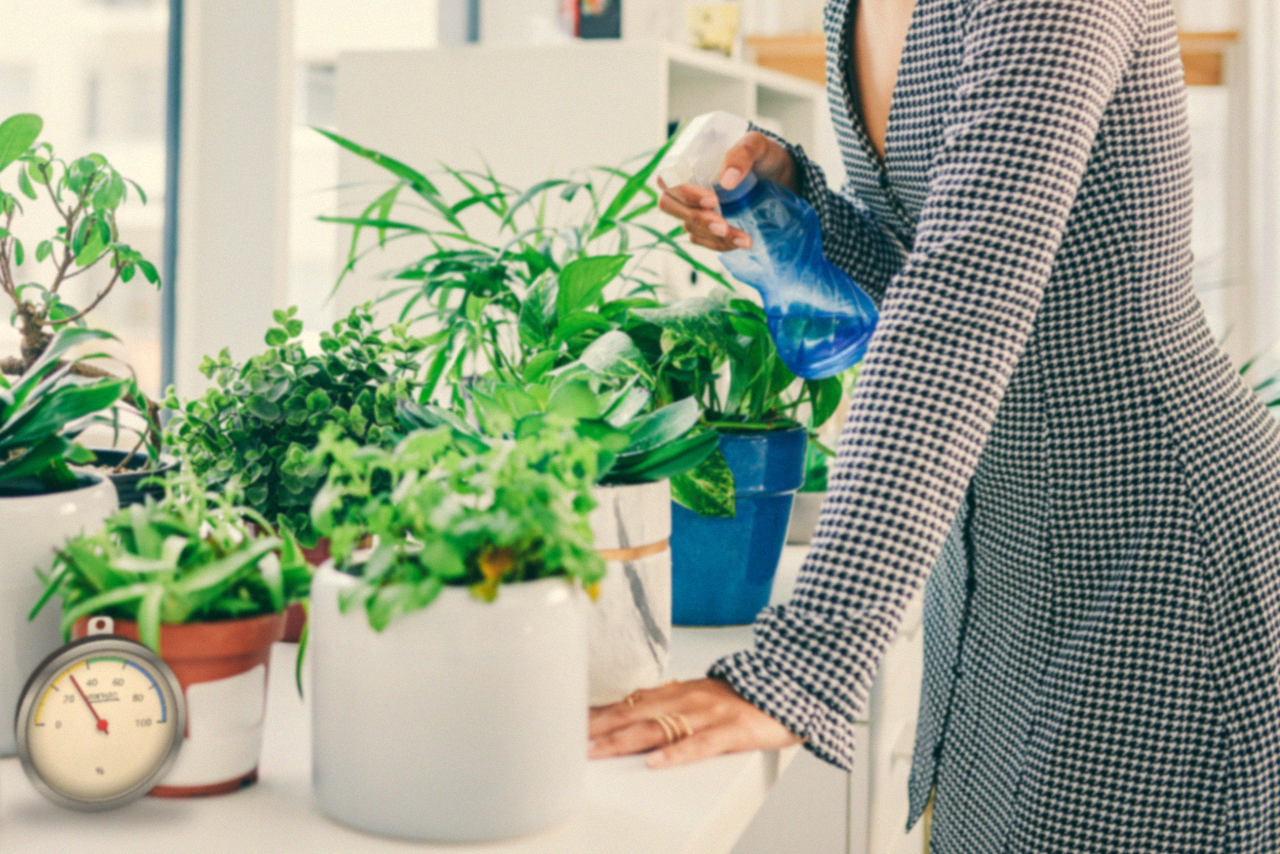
% 30
